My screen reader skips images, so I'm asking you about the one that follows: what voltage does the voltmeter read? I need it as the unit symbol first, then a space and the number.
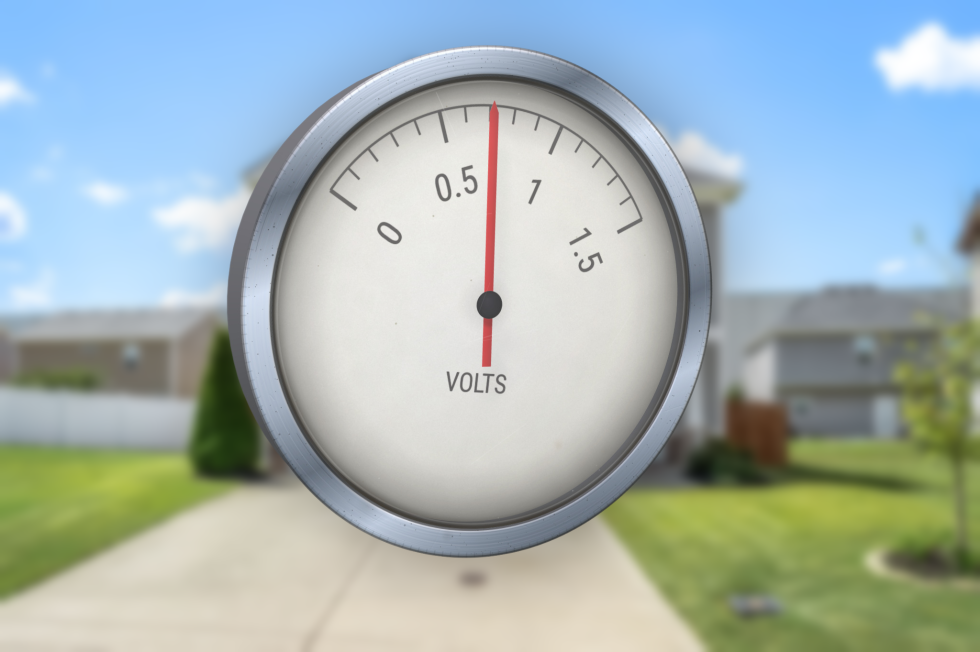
V 0.7
